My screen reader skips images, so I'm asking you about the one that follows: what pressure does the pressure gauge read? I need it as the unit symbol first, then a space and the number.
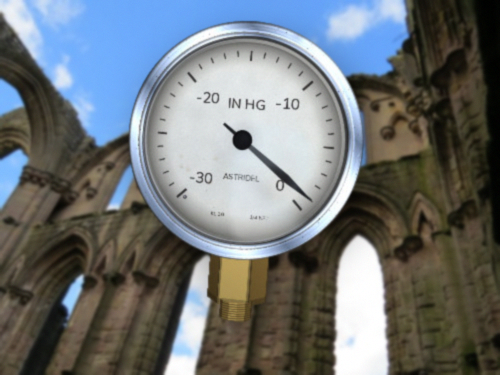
inHg -1
